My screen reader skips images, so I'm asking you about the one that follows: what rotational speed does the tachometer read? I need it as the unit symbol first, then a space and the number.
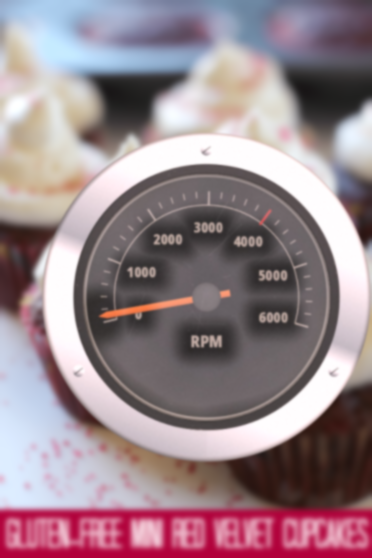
rpm 100
